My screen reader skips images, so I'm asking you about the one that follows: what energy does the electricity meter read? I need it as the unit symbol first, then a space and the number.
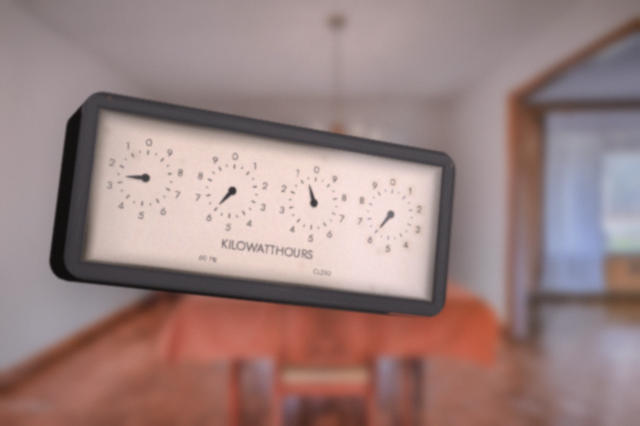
kWh 2606
